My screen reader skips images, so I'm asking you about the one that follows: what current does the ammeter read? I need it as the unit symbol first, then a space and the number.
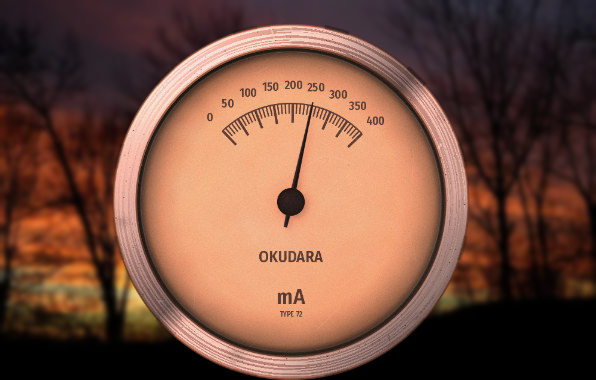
mA 250
